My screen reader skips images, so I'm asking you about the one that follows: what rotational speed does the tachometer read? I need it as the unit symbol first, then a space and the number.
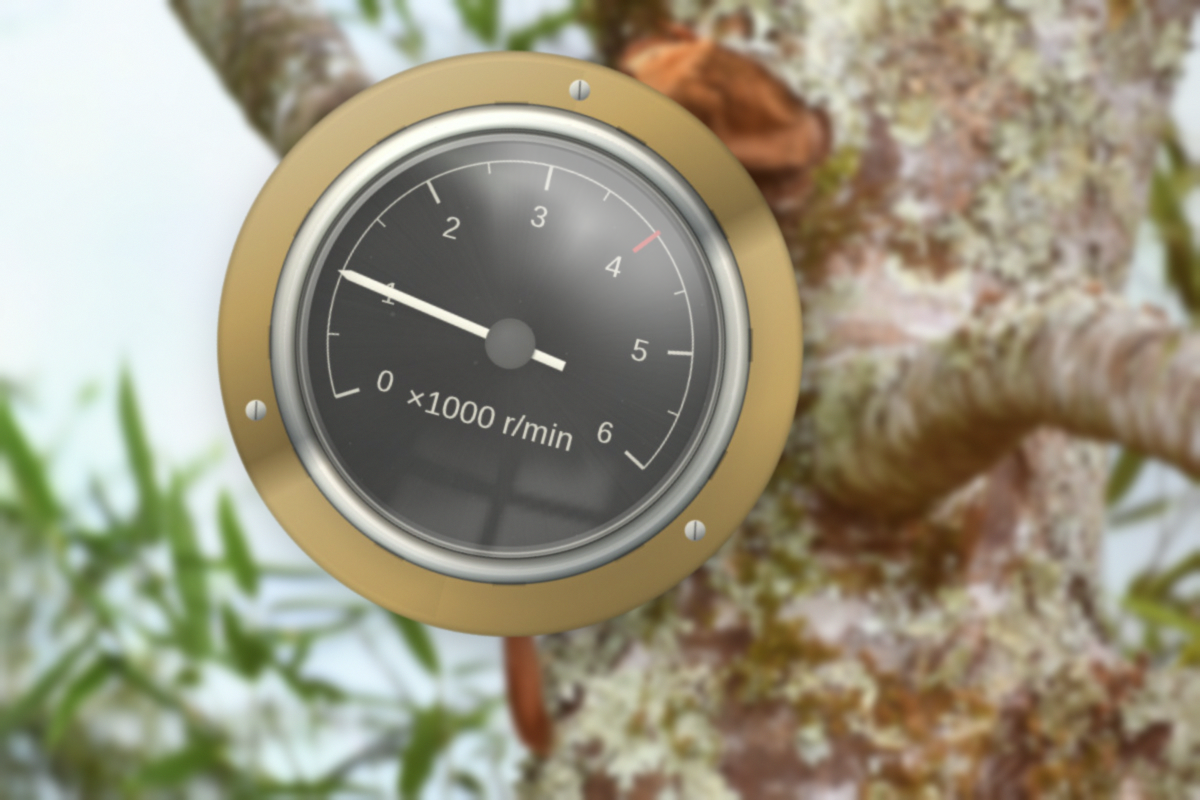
rpm 1000
